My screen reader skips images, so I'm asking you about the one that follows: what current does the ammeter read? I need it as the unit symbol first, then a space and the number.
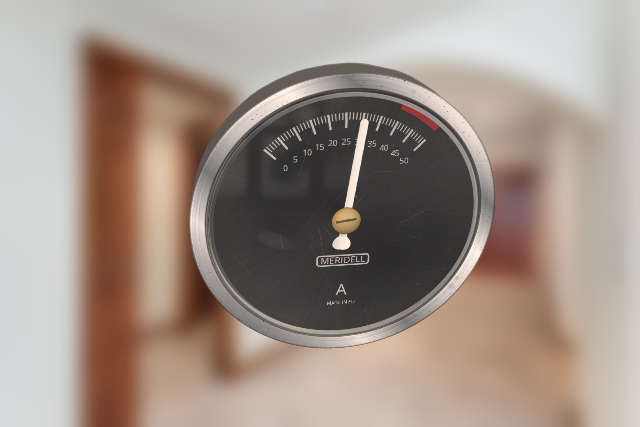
A 30
